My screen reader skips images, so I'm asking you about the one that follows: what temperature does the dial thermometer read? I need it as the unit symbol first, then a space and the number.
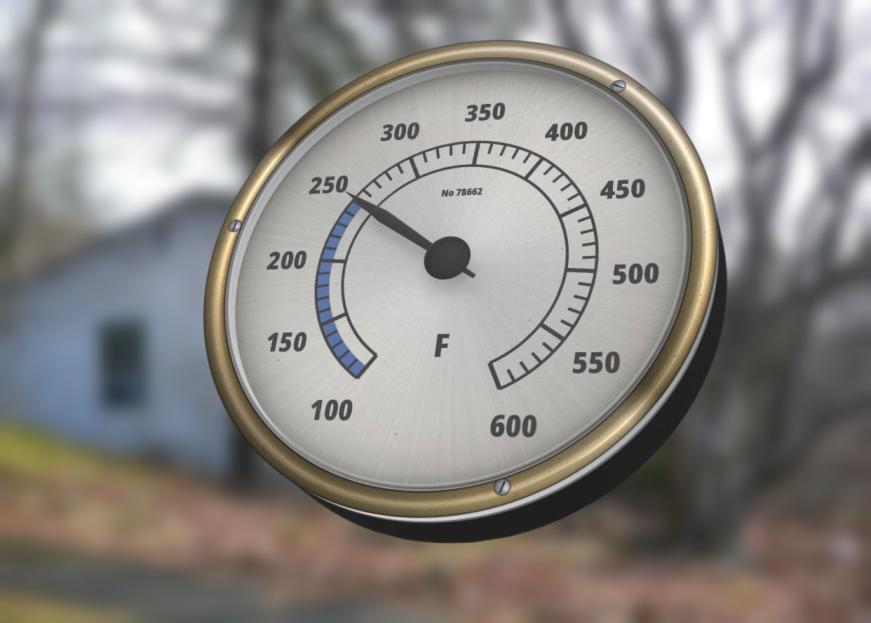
°F 250
